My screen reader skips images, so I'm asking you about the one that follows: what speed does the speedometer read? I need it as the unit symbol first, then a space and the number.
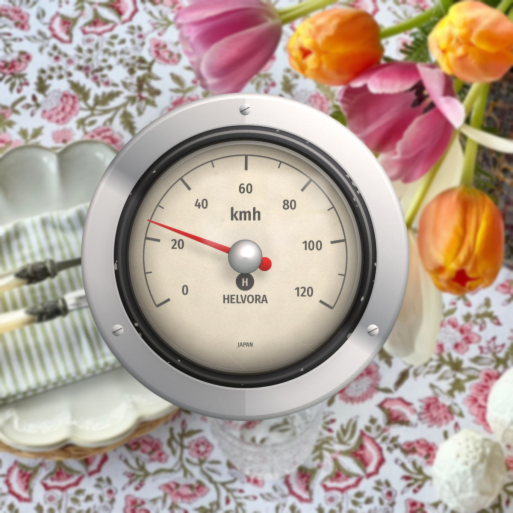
km/h 25
